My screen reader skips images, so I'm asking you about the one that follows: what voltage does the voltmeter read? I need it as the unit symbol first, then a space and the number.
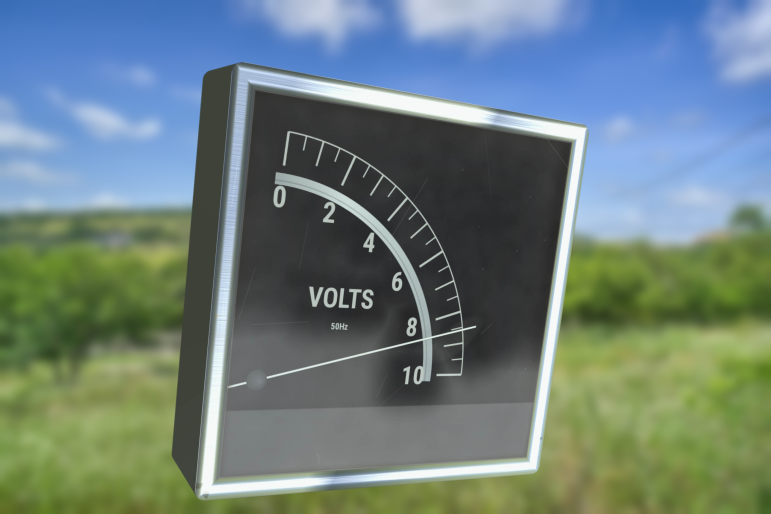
V 8.5
